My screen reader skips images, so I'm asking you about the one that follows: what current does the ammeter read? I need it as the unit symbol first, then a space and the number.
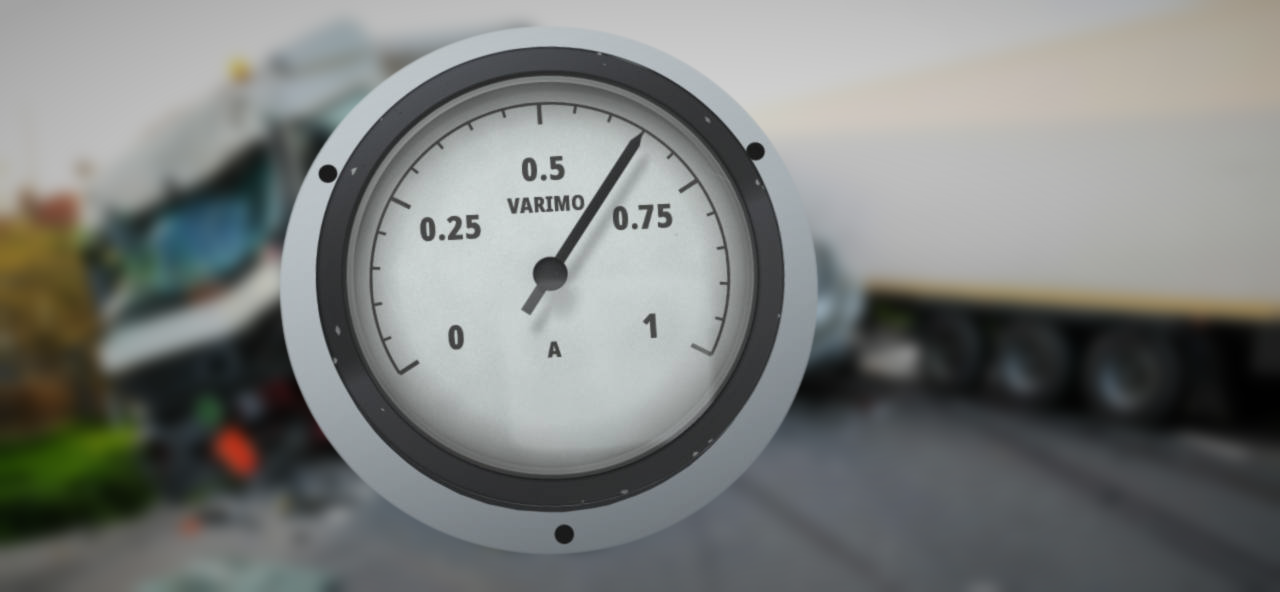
A 0.65
